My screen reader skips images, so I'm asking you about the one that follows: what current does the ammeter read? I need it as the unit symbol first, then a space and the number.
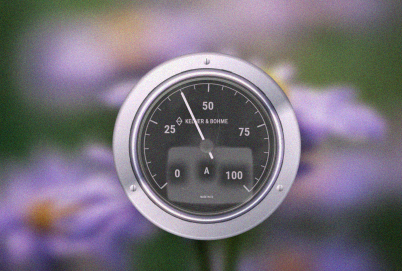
A 40
